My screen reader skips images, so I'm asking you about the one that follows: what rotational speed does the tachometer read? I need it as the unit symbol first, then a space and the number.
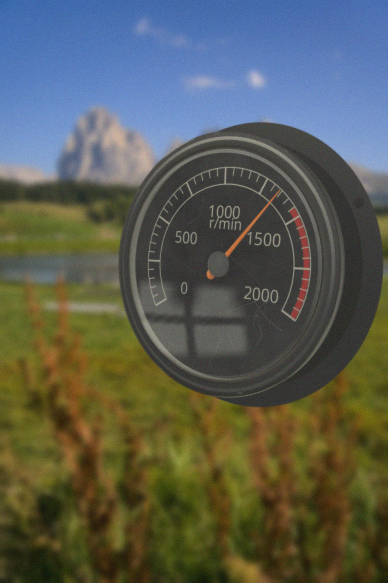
rpm 1350
